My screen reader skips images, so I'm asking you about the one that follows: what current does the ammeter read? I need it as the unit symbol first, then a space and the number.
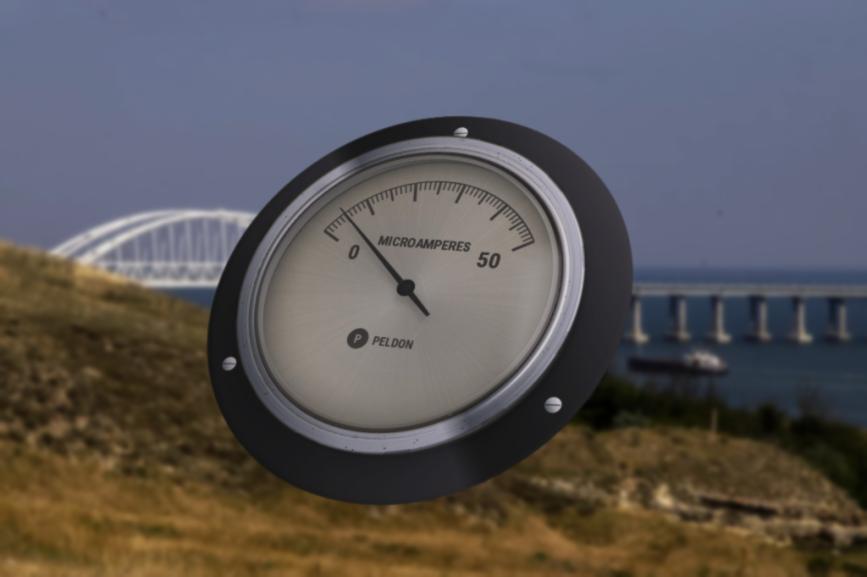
µA 5
